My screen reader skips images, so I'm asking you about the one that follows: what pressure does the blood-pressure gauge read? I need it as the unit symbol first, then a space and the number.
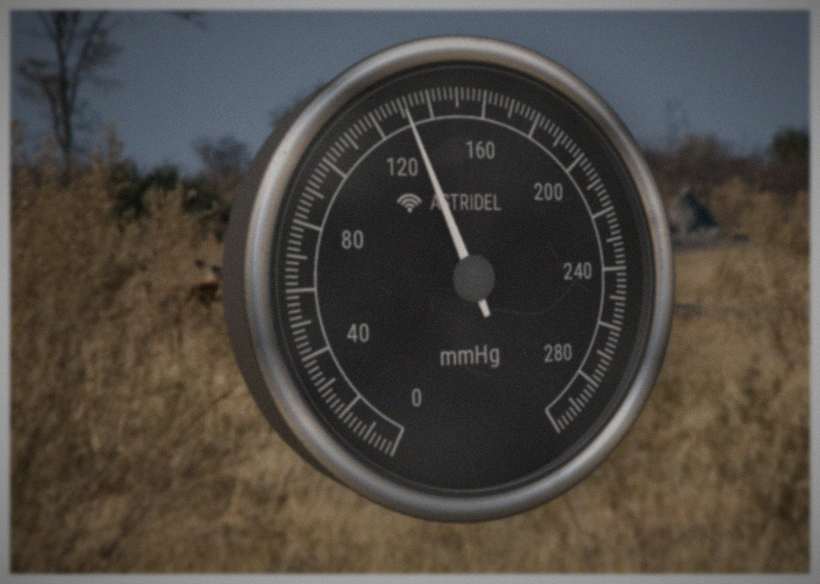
mmHg 130
